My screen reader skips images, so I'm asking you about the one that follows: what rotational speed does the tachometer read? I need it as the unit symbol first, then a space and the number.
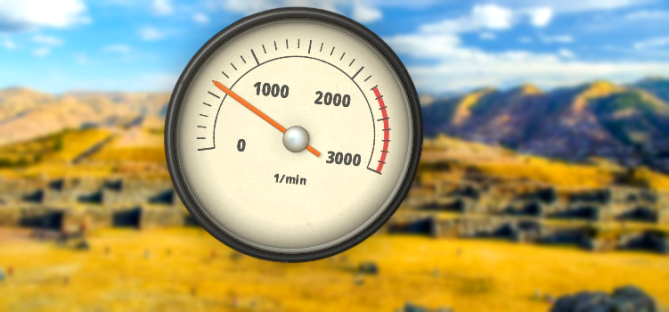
rpm 600
